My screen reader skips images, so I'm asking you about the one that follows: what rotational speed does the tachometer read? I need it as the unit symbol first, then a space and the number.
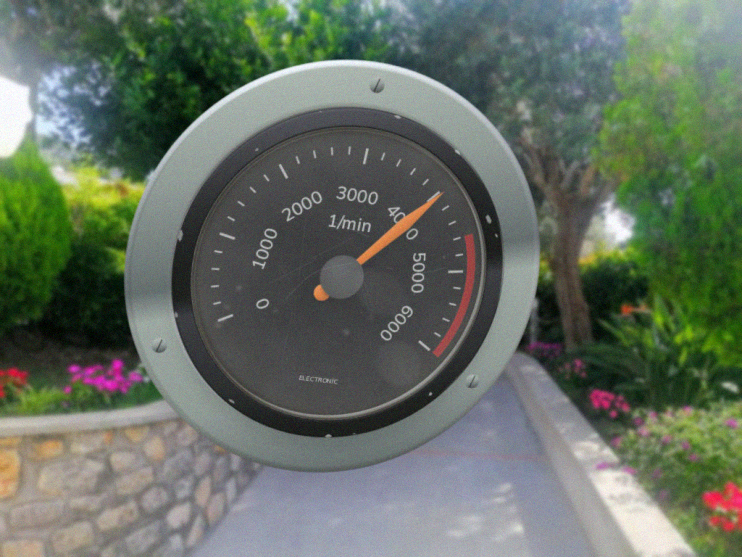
rpm 4000
